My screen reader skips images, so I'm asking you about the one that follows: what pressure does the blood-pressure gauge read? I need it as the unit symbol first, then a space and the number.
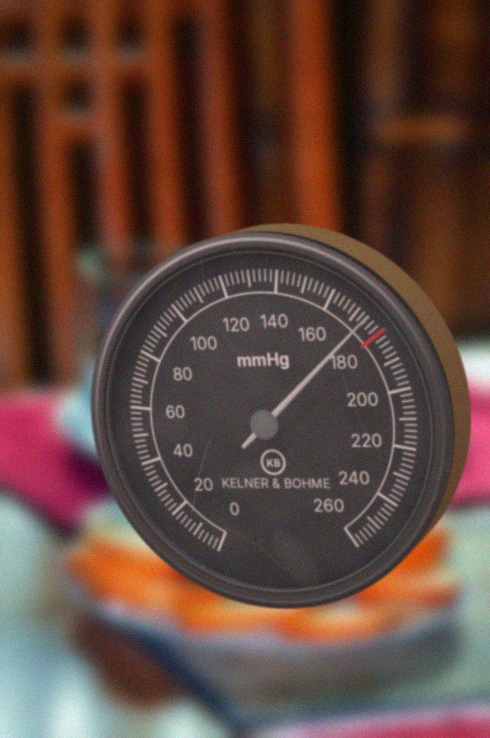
mmHg 174
